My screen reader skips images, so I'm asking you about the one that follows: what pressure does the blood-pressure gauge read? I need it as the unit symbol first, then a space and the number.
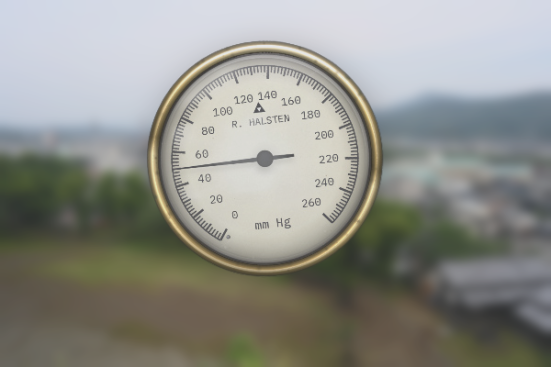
mmHg 50
